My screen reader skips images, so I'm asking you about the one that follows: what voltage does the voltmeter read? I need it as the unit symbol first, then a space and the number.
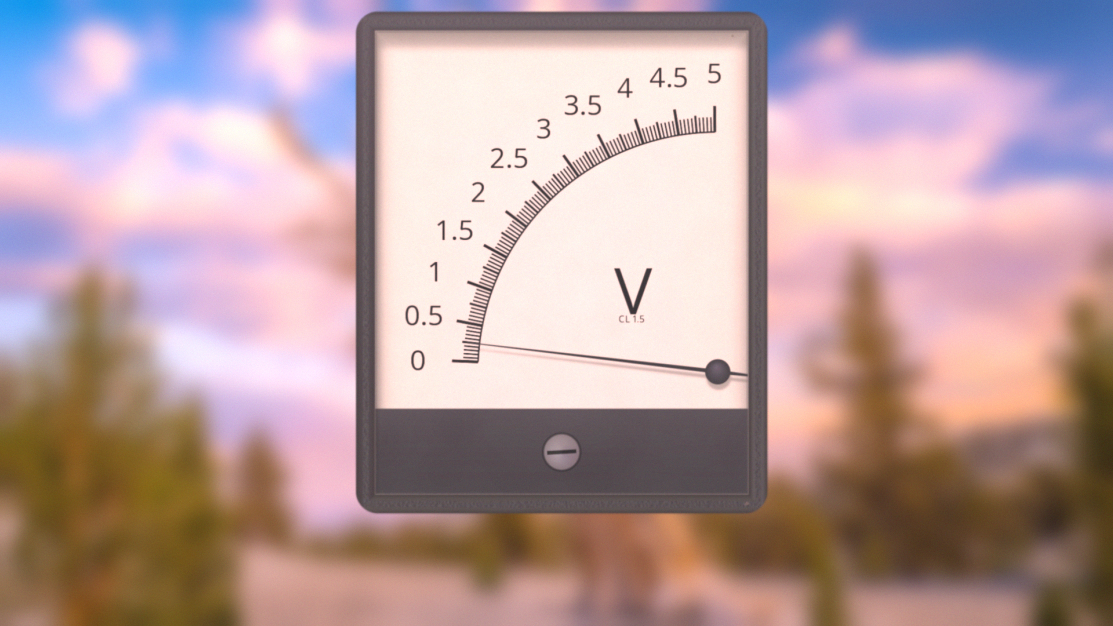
V 0.25
